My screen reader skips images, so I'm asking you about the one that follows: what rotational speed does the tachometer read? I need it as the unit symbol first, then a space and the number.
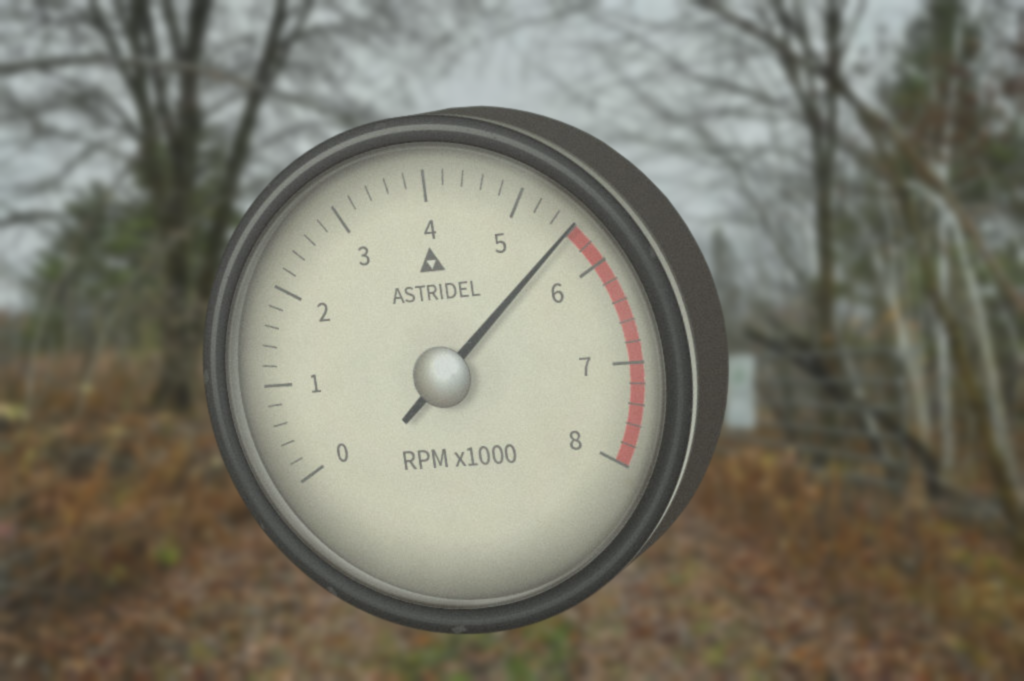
rpm 5600
